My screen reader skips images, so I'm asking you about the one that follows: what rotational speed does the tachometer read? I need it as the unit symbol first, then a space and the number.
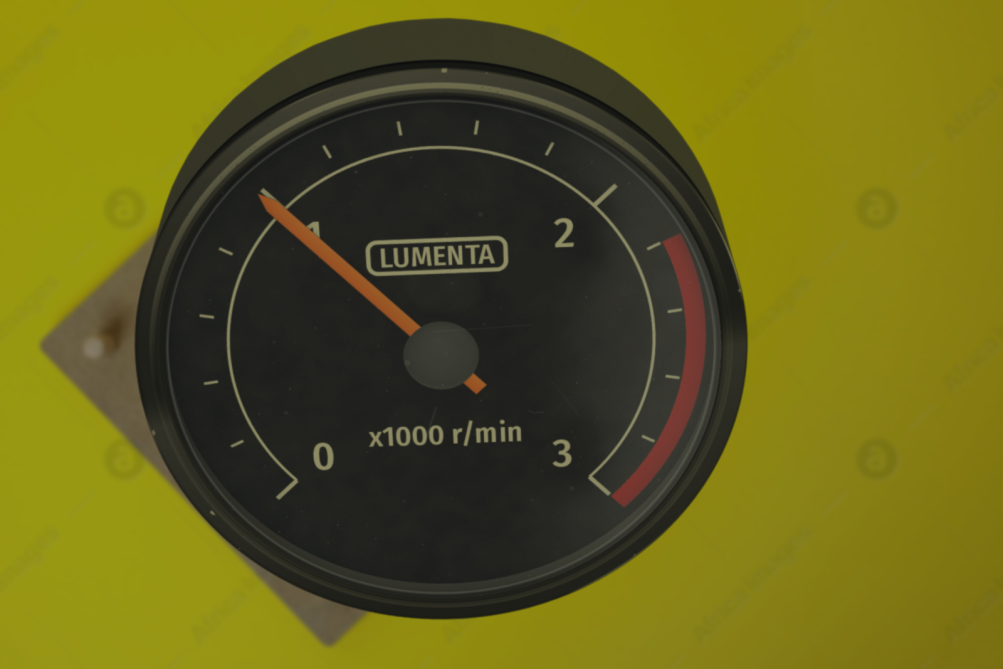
rpm 1000
